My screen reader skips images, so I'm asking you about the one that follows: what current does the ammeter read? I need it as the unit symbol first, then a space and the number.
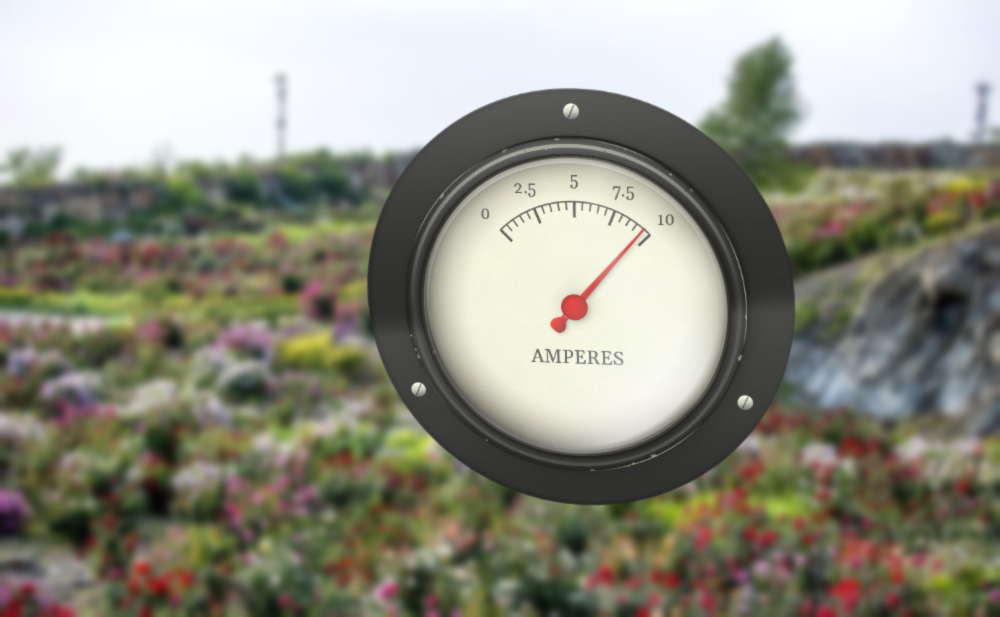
A 9.5
